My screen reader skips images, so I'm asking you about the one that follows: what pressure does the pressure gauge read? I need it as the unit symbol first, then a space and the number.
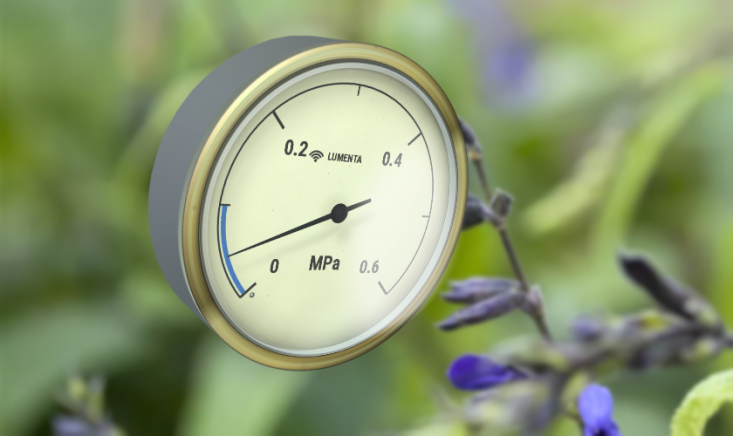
MPa 0.05
